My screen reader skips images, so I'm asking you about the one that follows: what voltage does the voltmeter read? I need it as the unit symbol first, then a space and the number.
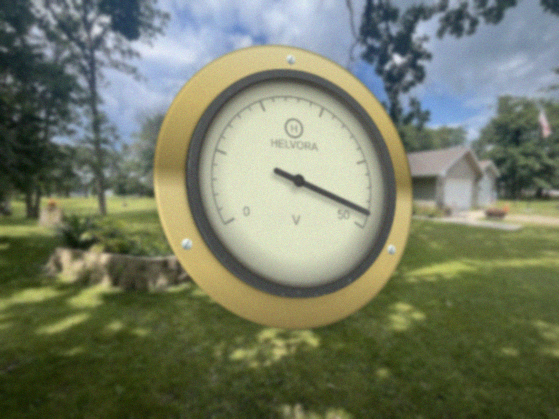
V 48
